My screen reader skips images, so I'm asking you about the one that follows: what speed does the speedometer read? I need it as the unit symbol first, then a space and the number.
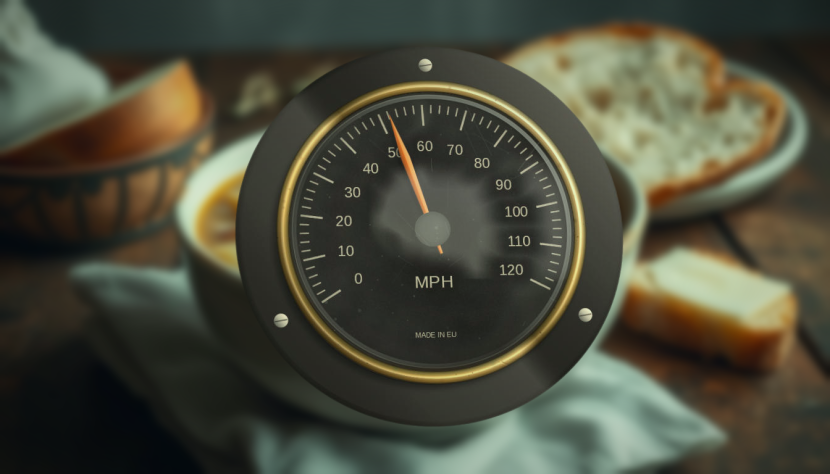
mph 52
